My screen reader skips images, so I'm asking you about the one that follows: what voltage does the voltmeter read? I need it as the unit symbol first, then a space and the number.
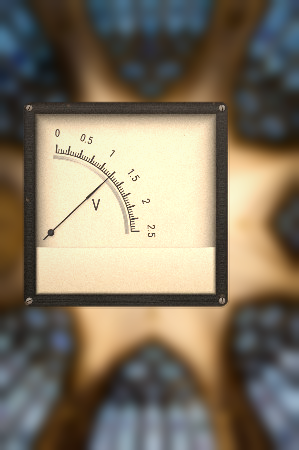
V 1.25
